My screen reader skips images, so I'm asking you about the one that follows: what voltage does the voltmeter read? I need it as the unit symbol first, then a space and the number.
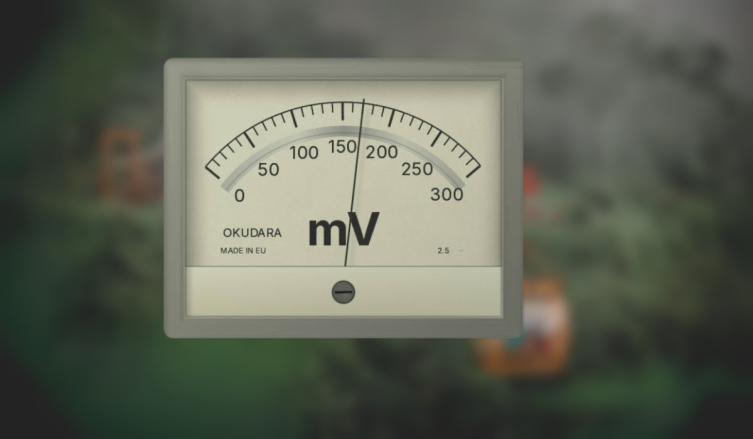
mV 170
